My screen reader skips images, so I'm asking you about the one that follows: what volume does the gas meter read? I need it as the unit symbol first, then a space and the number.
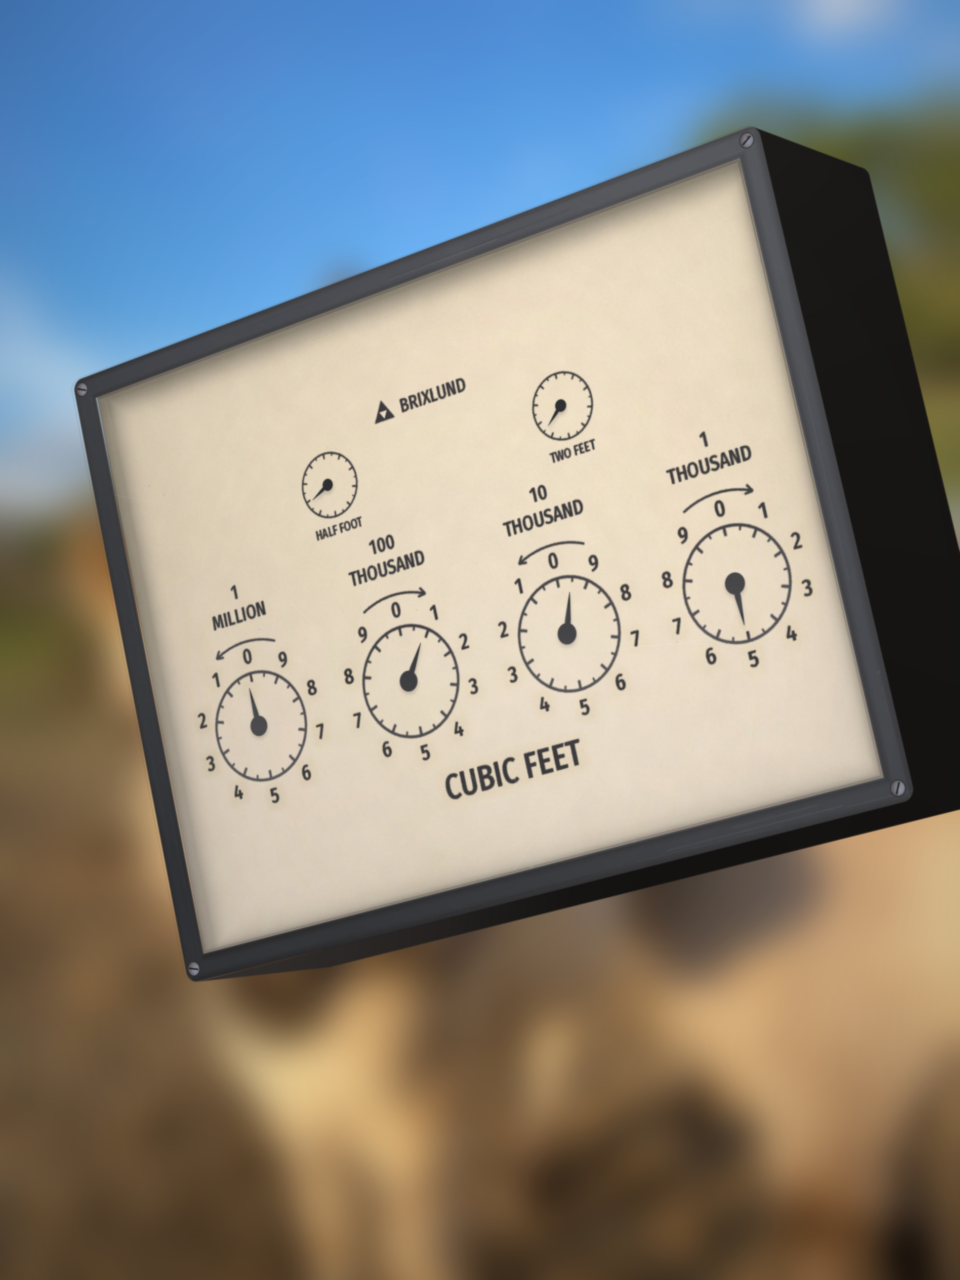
ft³ 9500
